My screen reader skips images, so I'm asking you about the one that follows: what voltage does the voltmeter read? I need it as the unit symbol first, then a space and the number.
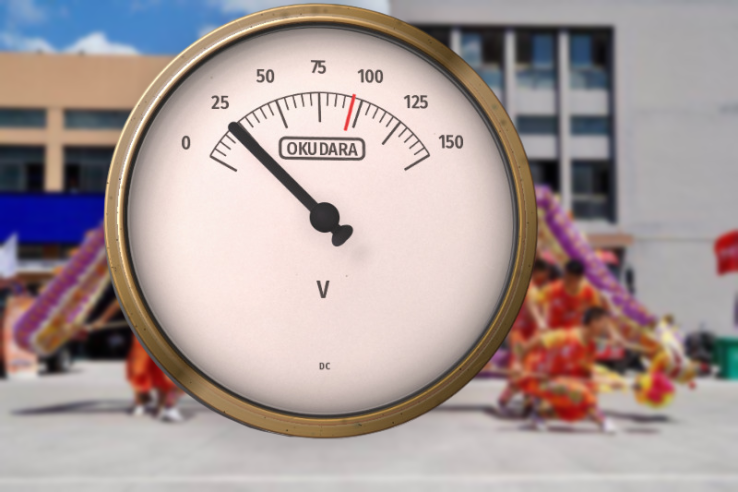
V 20
